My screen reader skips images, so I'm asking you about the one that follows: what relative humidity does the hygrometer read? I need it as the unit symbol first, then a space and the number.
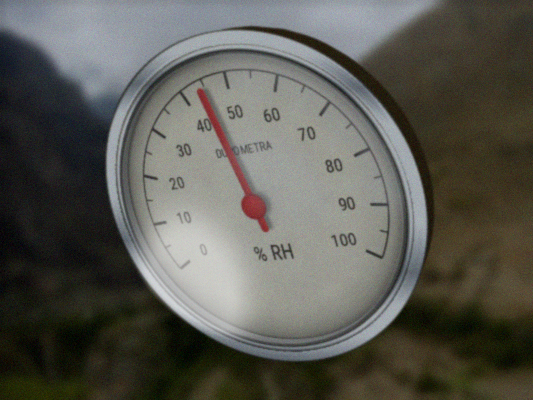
% 45
